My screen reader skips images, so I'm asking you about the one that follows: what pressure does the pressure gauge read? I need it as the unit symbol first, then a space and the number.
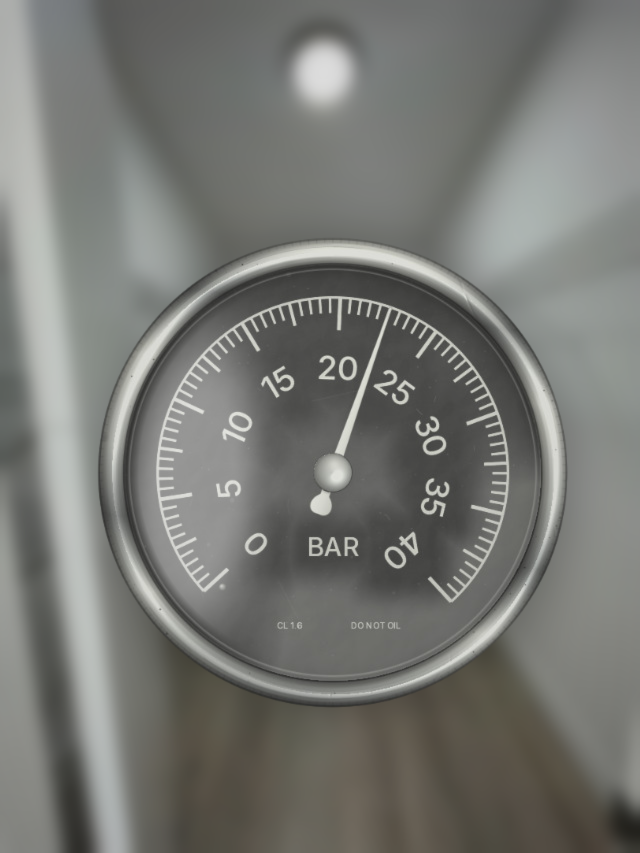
bar 22.5
